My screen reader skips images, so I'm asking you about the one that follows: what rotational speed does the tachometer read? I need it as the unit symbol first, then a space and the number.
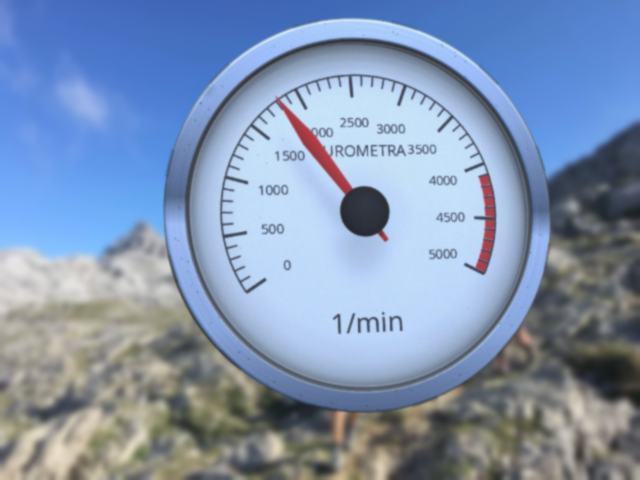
rpm 1800
